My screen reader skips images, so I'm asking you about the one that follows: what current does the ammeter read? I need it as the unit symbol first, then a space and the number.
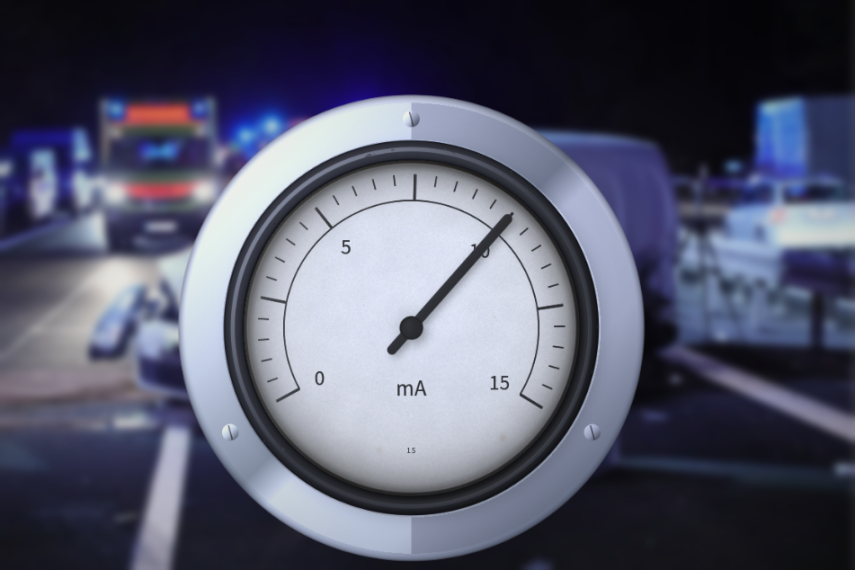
mA 10
